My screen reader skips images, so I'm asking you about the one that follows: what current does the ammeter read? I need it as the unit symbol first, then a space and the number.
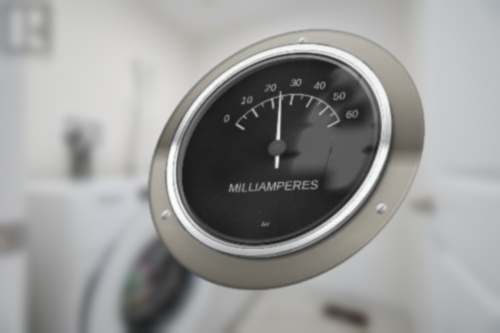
mA 25
